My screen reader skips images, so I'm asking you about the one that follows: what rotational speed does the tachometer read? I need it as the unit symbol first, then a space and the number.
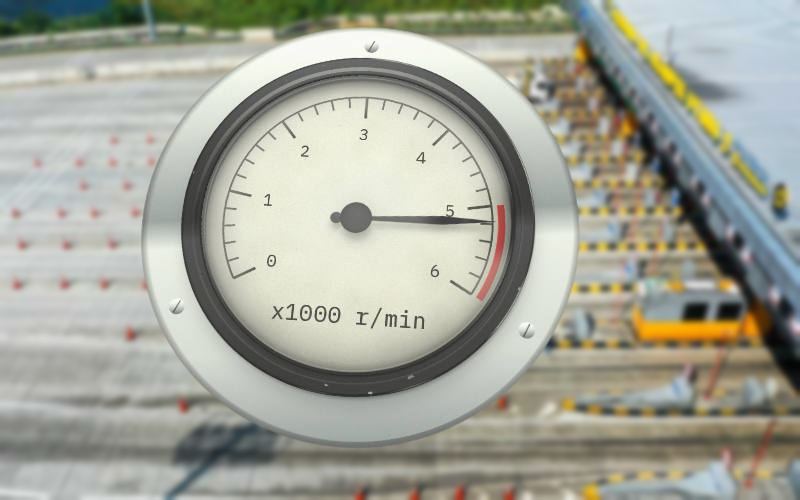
rpm 5200
